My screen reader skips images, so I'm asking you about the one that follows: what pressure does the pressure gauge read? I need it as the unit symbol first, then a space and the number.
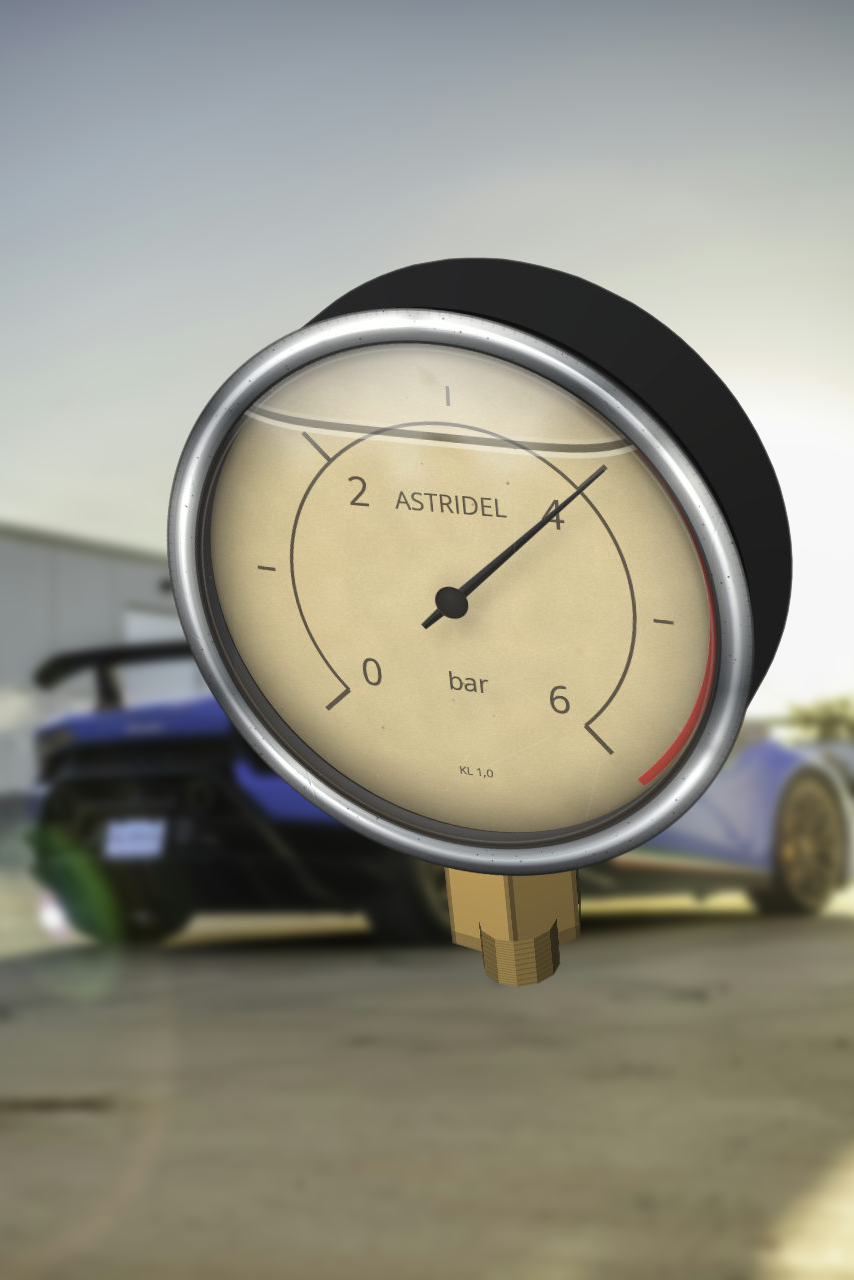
bar 4
